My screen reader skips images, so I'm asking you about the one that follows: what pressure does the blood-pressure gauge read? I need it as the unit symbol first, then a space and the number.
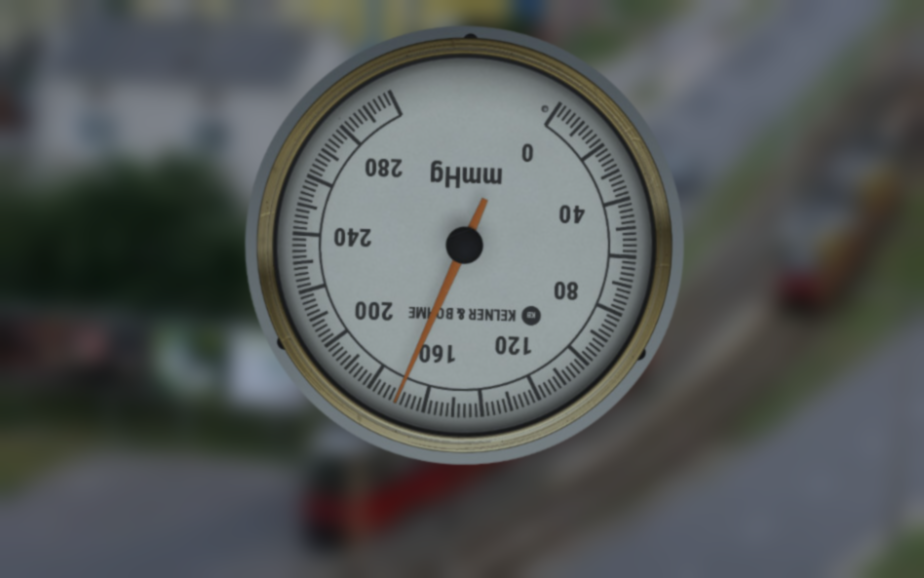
mmHg 170
